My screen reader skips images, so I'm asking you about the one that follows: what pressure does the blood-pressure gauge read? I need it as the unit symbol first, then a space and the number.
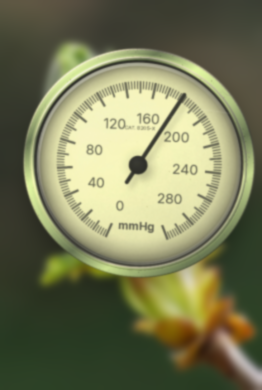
mmHg 180
